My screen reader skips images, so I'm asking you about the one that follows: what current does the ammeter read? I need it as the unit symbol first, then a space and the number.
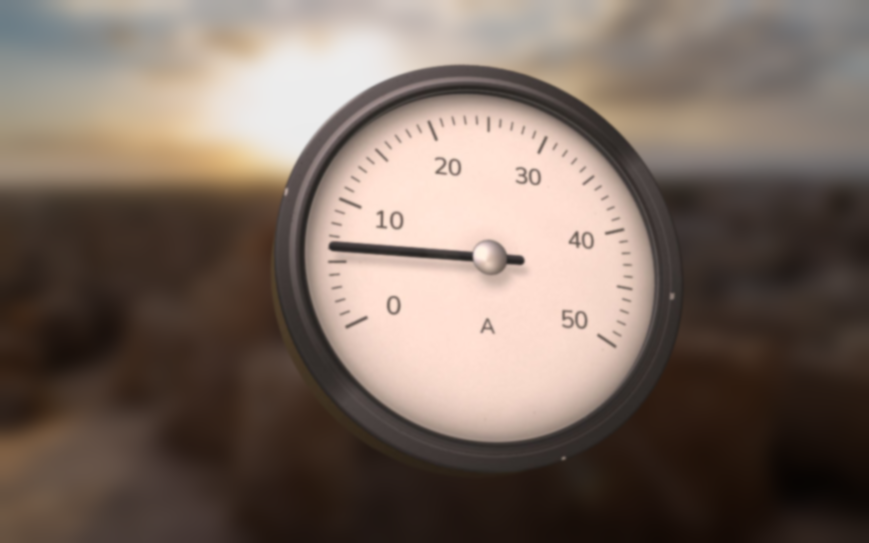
A 6
